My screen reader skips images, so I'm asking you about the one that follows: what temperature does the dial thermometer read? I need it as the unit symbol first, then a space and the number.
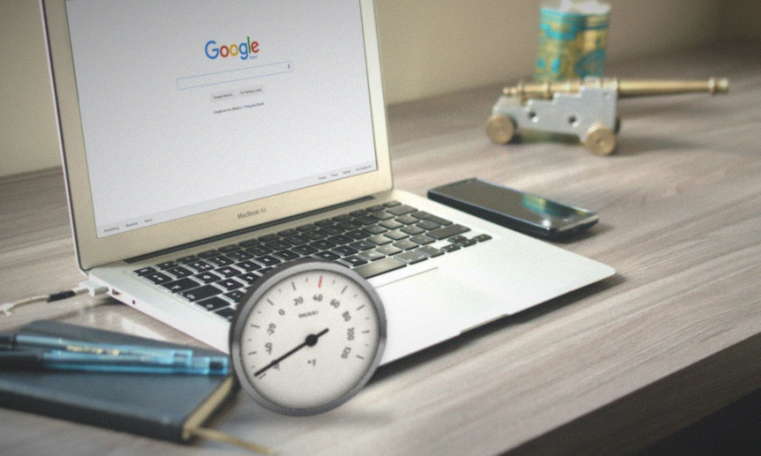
°F -55
